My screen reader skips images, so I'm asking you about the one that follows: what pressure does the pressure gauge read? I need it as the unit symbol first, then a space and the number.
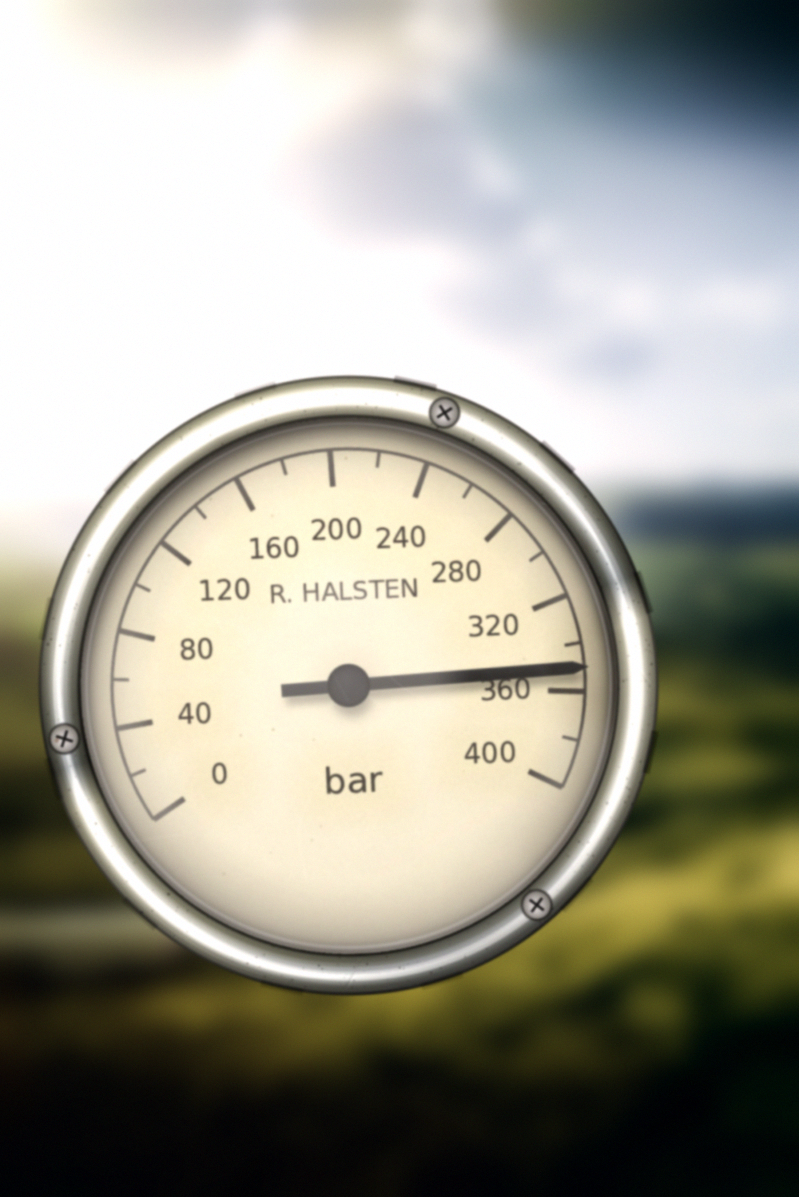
bar 350
